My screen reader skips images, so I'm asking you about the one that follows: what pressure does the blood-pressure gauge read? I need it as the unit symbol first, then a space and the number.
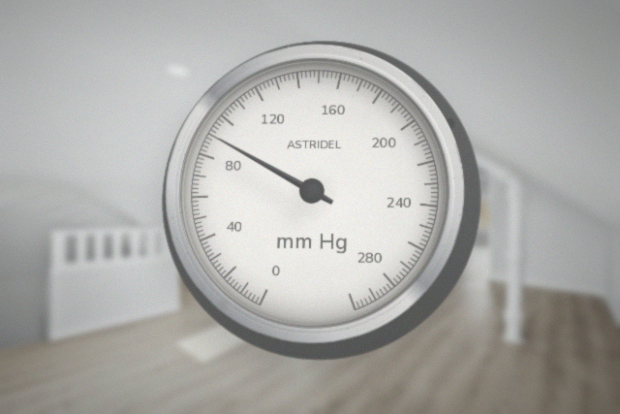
mmHg 90
